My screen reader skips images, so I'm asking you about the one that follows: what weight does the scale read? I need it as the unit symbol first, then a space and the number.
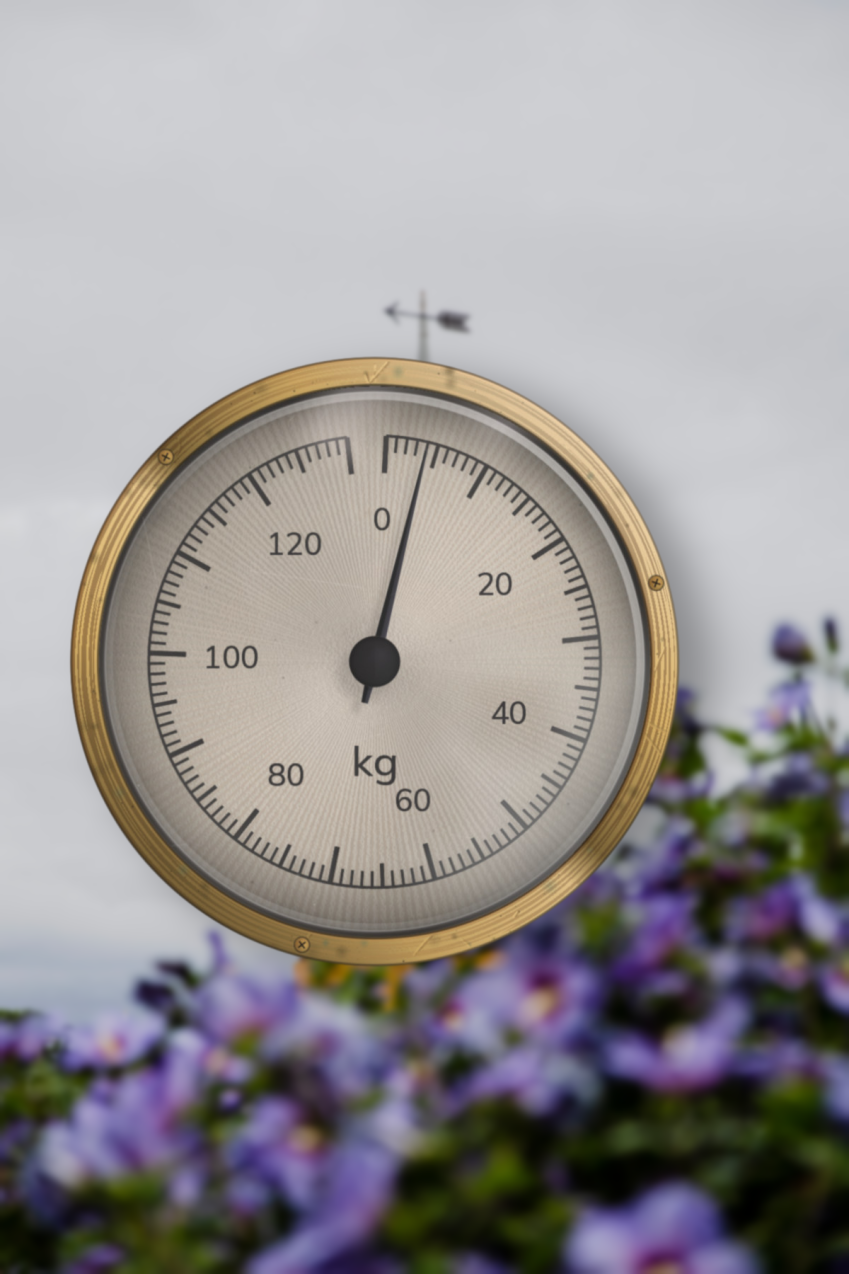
kg 4
